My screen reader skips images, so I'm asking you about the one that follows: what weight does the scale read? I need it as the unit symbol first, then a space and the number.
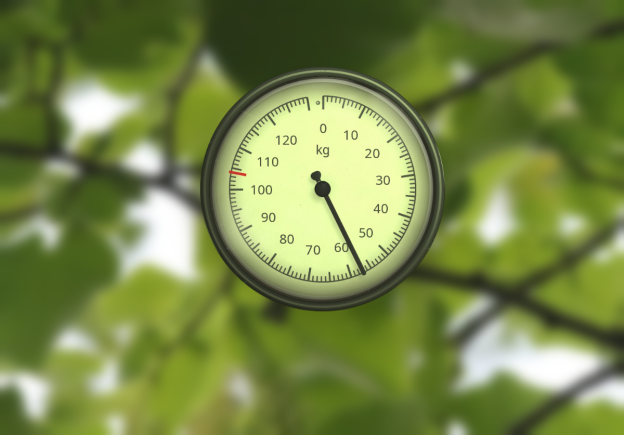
kg 57
